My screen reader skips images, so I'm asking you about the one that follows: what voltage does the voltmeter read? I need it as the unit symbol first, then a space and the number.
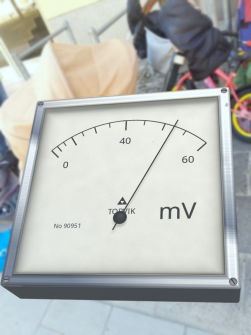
mV 52.5
